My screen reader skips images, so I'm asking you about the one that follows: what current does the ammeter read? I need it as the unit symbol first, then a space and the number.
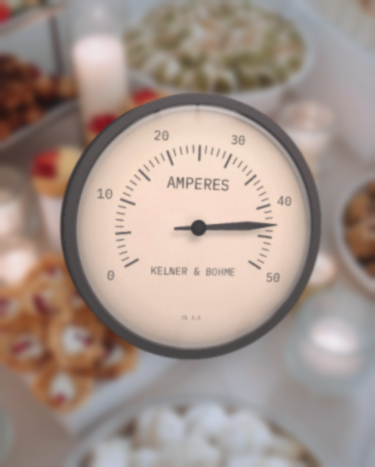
A 43
